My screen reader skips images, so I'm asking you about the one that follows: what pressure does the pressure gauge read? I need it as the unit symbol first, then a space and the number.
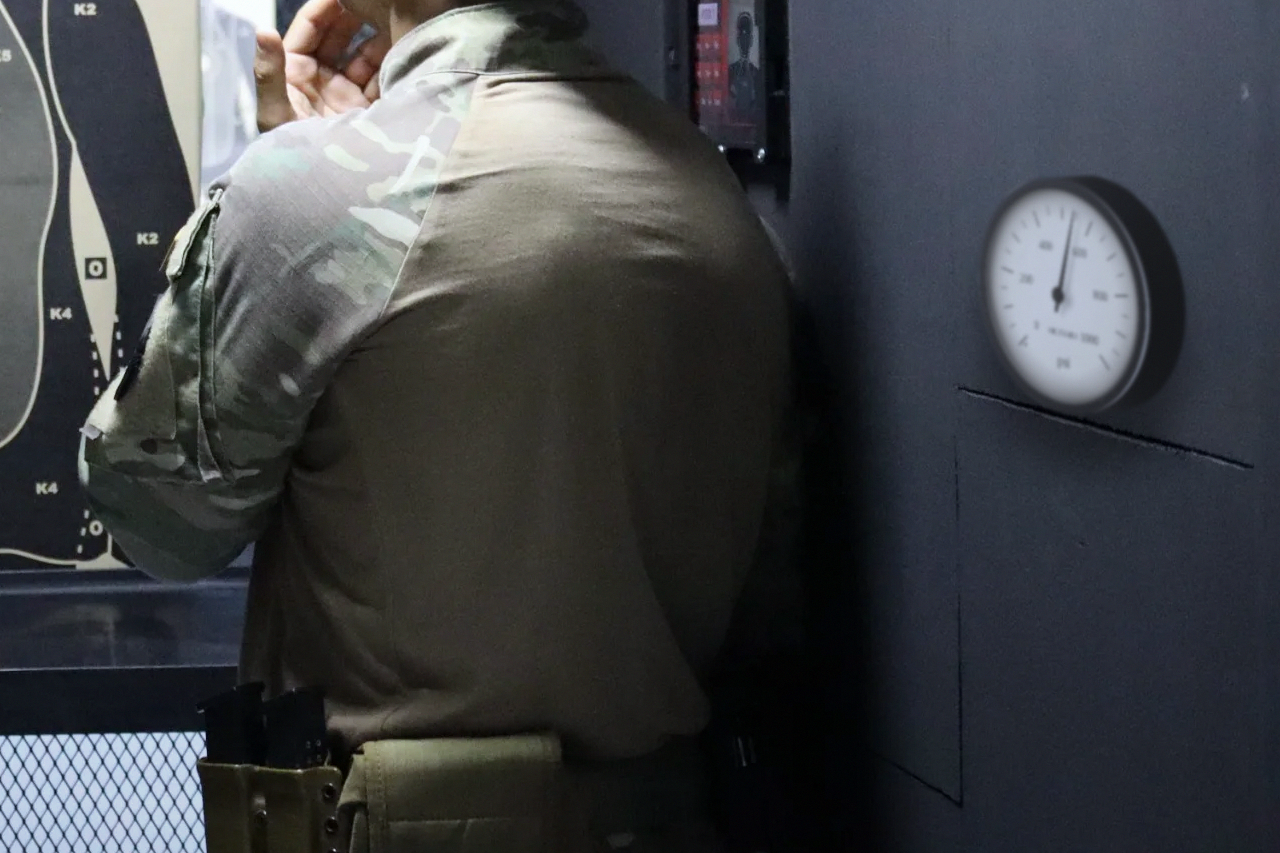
psi 550
